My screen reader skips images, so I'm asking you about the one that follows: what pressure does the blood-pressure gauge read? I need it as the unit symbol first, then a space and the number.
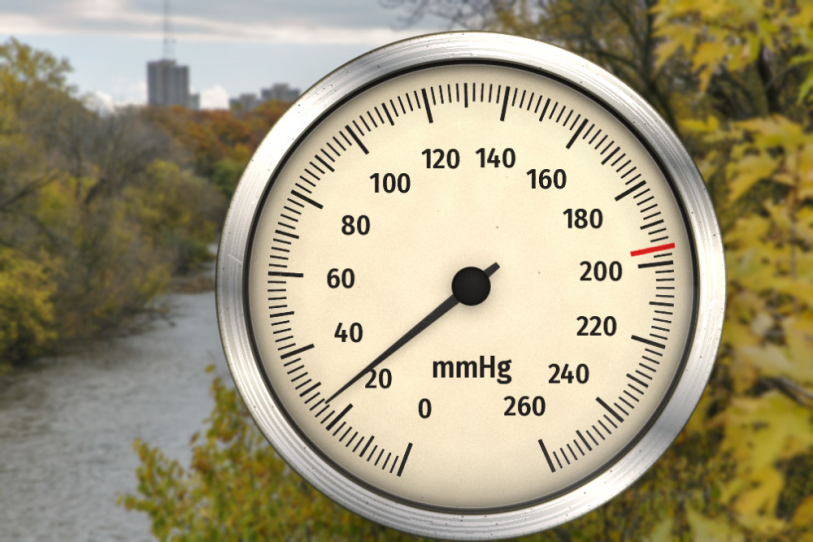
mmHg 25
